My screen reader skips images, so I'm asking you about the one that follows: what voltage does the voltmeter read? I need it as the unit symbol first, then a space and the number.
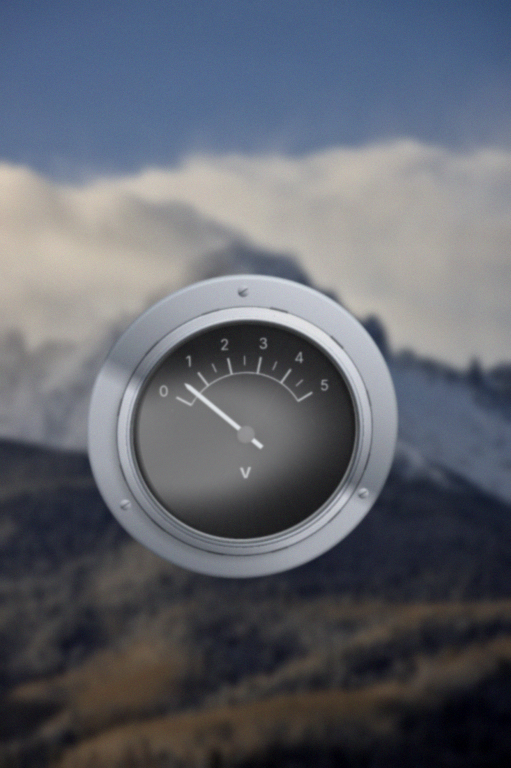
V 0.5
